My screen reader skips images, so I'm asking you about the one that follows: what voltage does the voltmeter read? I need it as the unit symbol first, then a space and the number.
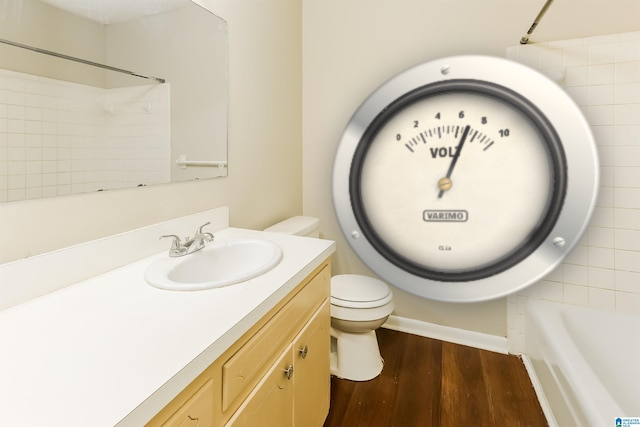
V 7
